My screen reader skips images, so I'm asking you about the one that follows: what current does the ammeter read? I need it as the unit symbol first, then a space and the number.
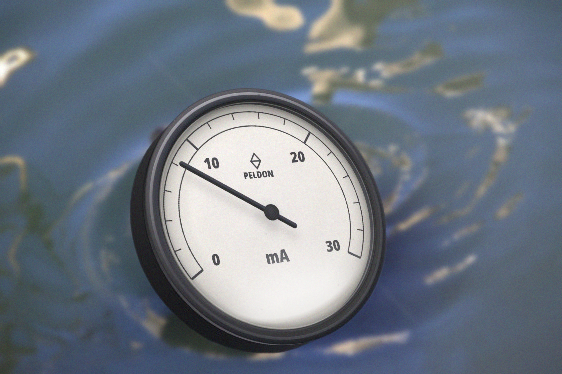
mA 8
